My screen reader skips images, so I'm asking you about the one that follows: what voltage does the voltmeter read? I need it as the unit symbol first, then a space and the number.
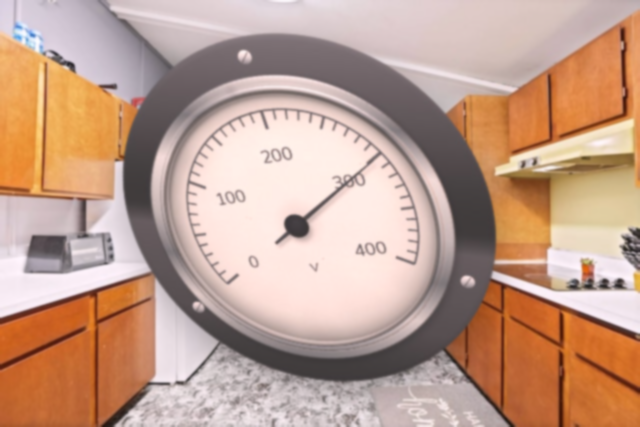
V 300
